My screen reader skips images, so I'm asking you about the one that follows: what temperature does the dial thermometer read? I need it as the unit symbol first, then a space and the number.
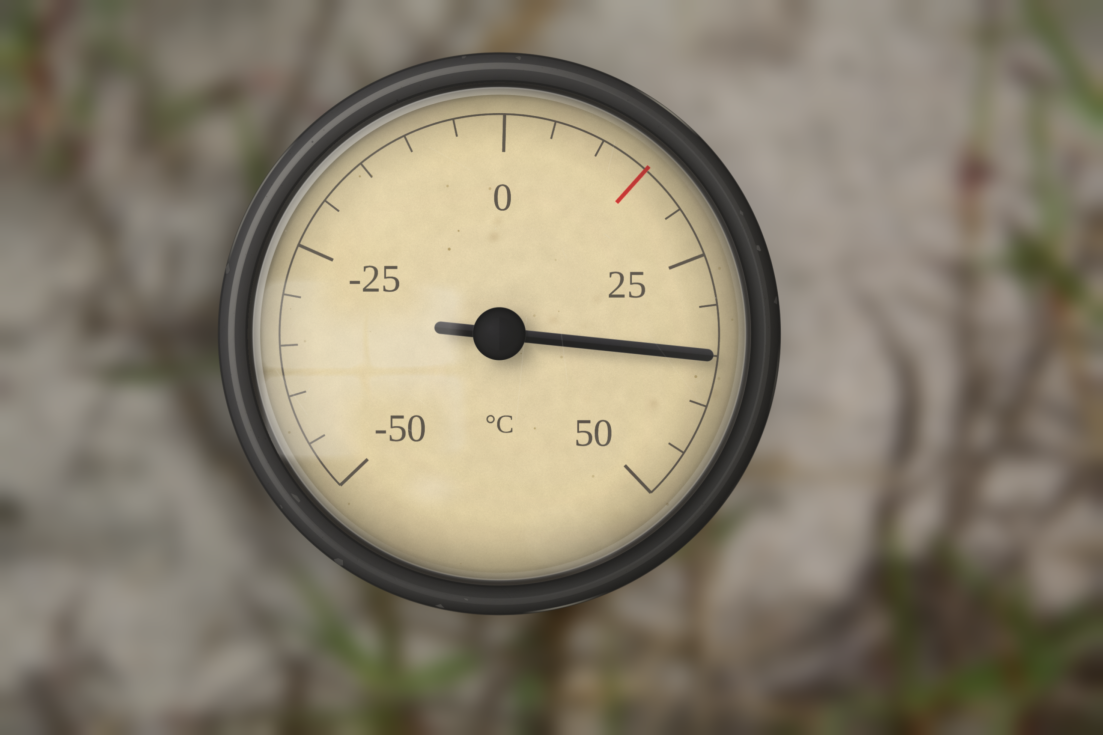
°C 35
